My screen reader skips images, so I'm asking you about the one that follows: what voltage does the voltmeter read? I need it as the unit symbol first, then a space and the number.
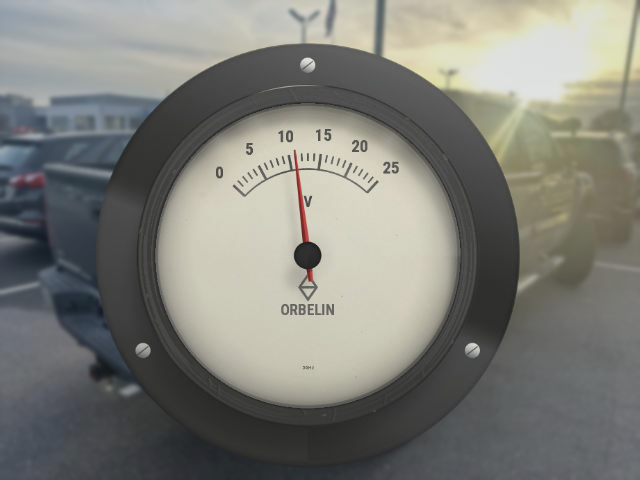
V 11
